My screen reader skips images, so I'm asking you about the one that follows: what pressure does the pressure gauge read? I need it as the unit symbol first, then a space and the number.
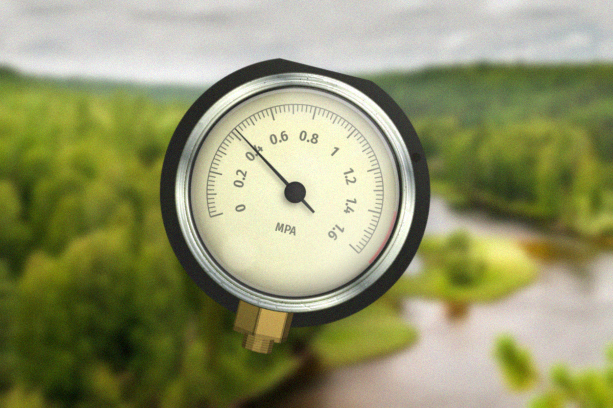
MPa 0.42
